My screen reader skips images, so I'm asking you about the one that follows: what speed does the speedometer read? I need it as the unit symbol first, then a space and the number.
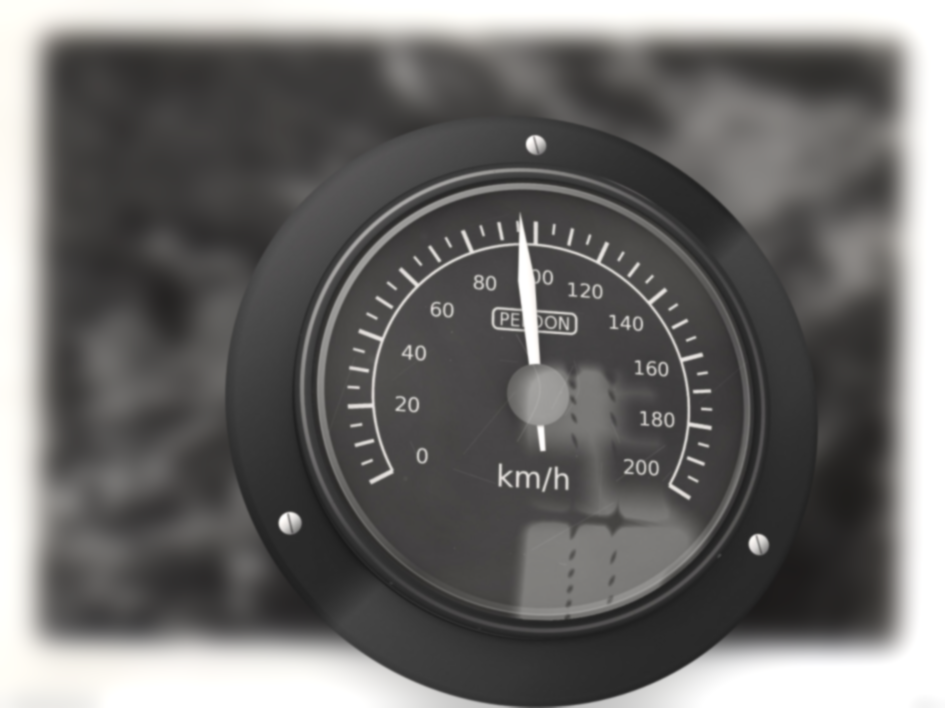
km/h 95
